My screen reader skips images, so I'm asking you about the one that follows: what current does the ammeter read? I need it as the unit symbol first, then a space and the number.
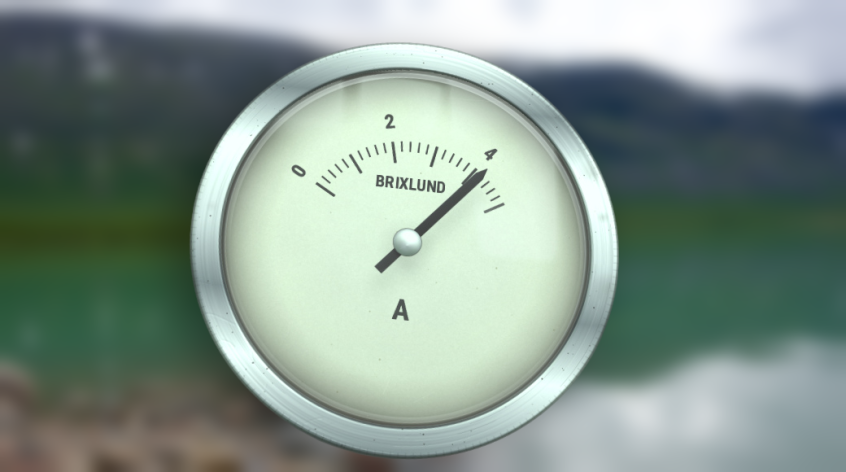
A 4.2
